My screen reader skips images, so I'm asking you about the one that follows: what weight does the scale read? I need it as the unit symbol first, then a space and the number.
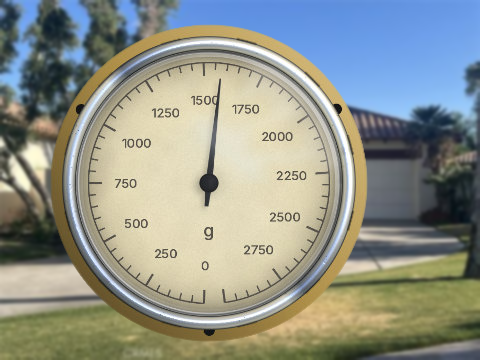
g 1575
